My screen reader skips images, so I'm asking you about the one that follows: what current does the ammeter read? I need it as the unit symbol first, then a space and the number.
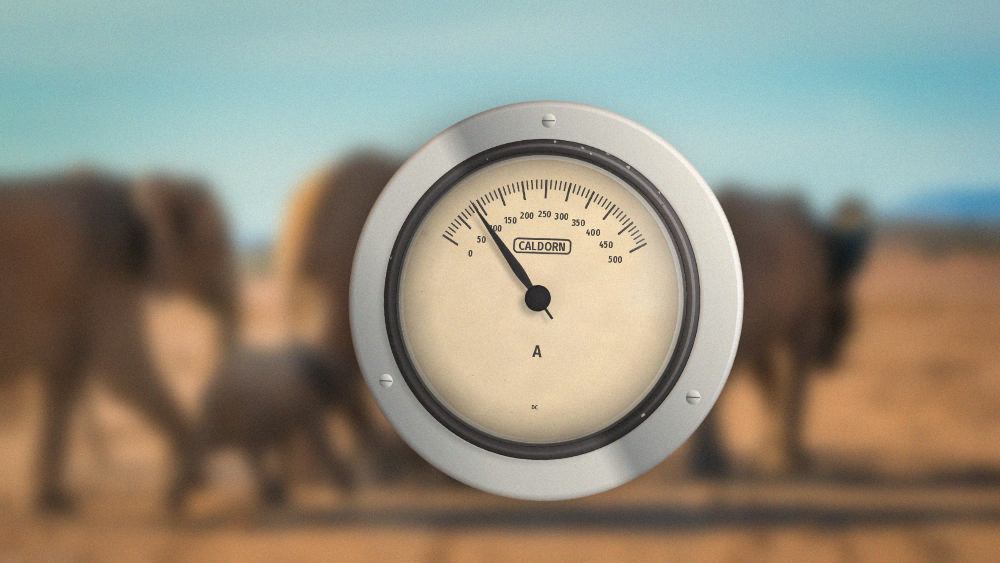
A 90
